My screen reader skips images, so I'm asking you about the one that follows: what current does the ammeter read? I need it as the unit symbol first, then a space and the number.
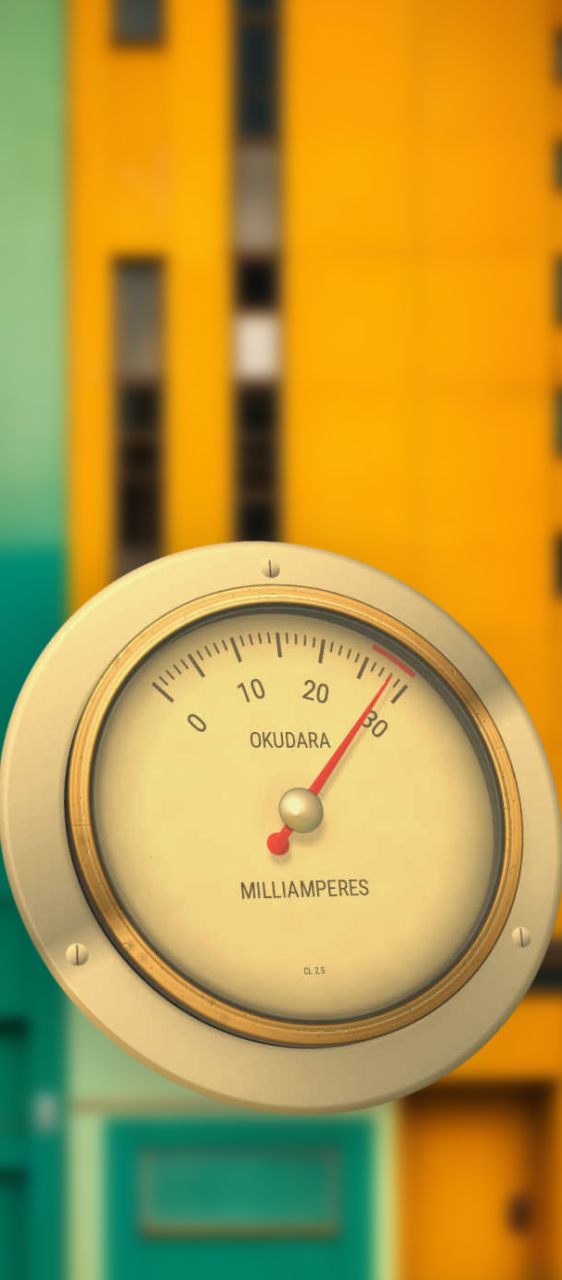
mA 28
